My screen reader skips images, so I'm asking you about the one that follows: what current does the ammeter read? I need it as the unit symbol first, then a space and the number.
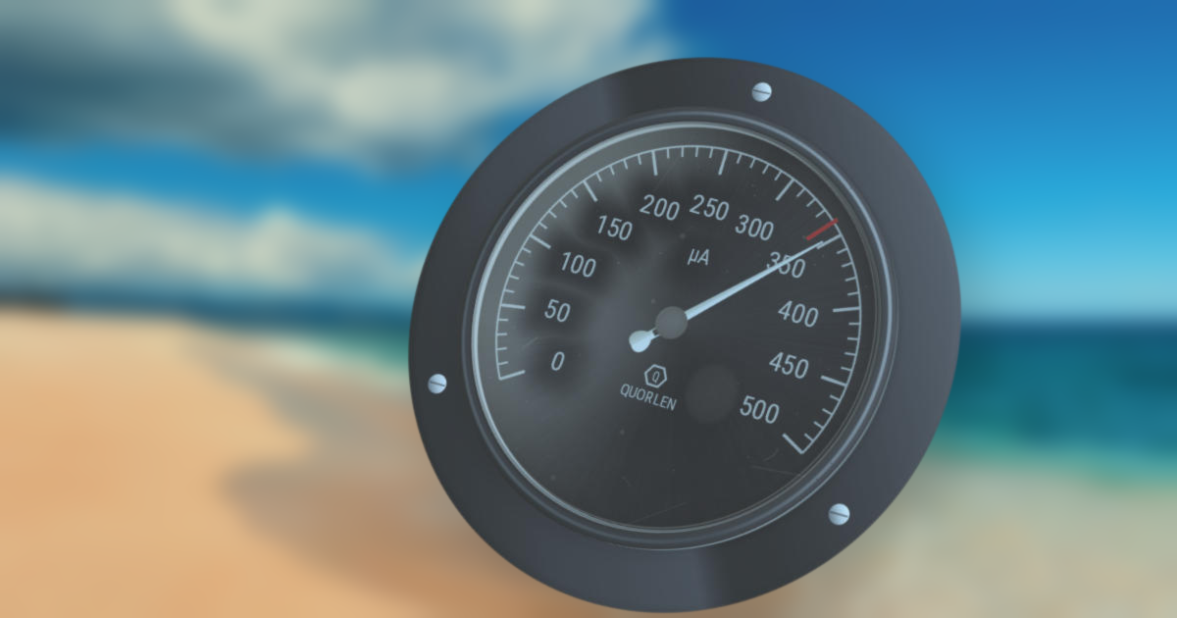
µA 350
